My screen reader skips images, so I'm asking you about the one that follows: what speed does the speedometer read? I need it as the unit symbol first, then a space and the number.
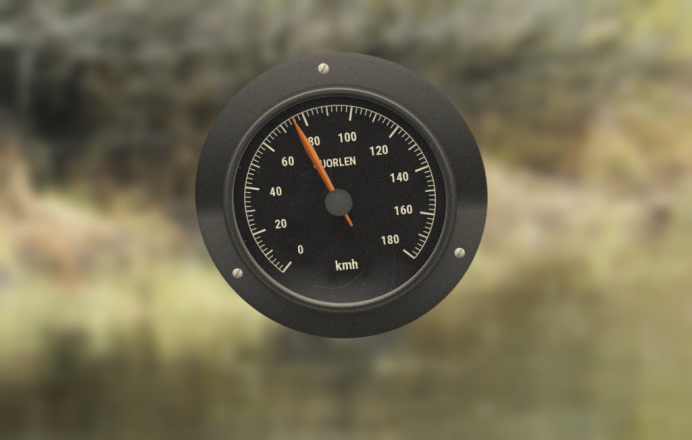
km/h 76
